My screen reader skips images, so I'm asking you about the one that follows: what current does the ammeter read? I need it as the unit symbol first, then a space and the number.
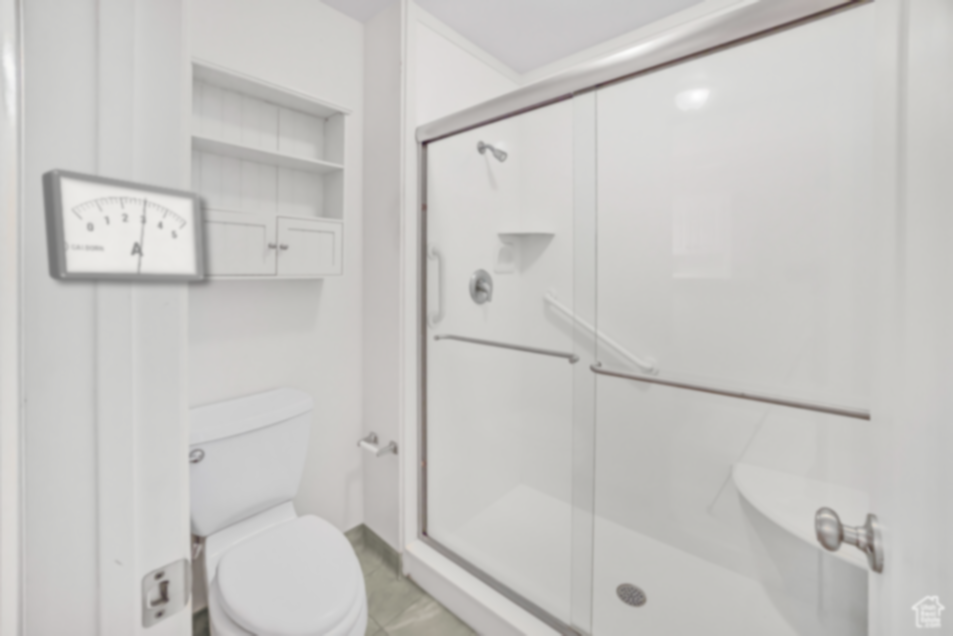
A 3
